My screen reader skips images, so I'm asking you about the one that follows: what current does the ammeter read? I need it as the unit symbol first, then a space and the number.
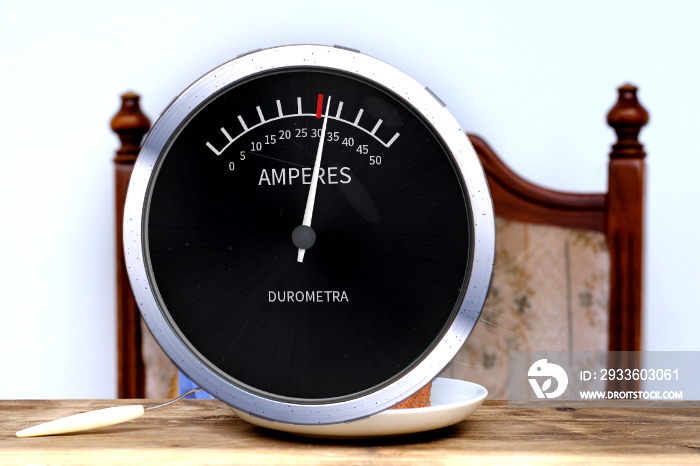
A 32.5
